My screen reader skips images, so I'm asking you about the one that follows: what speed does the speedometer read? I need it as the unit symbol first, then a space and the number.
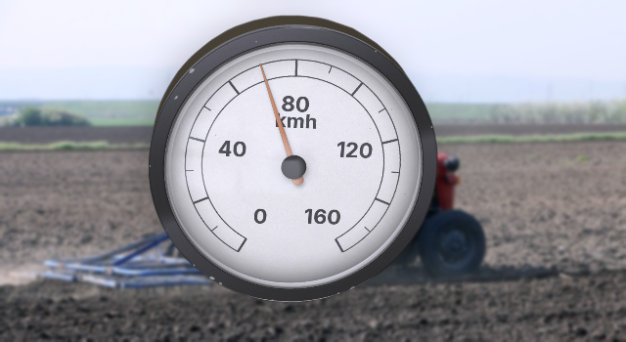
km/h 70
